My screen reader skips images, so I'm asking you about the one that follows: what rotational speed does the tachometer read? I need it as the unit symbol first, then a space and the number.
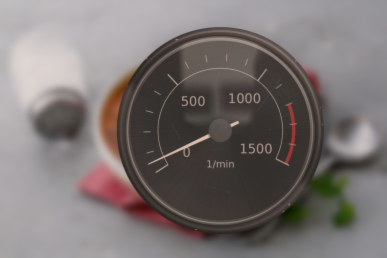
rpm 50
